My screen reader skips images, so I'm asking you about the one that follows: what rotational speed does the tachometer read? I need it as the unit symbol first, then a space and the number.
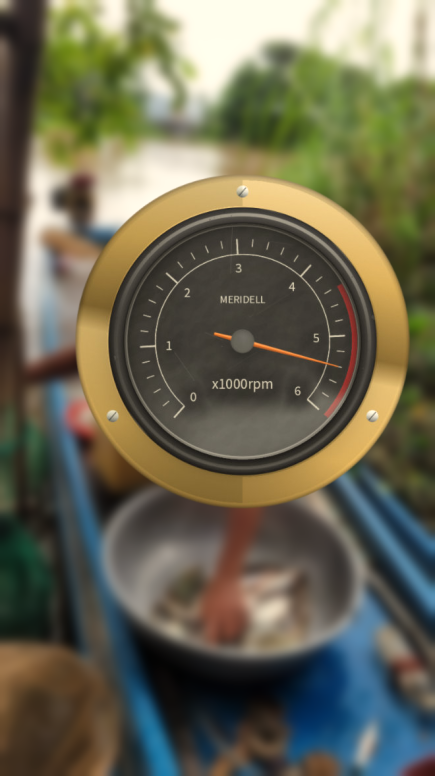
rpm 5400
